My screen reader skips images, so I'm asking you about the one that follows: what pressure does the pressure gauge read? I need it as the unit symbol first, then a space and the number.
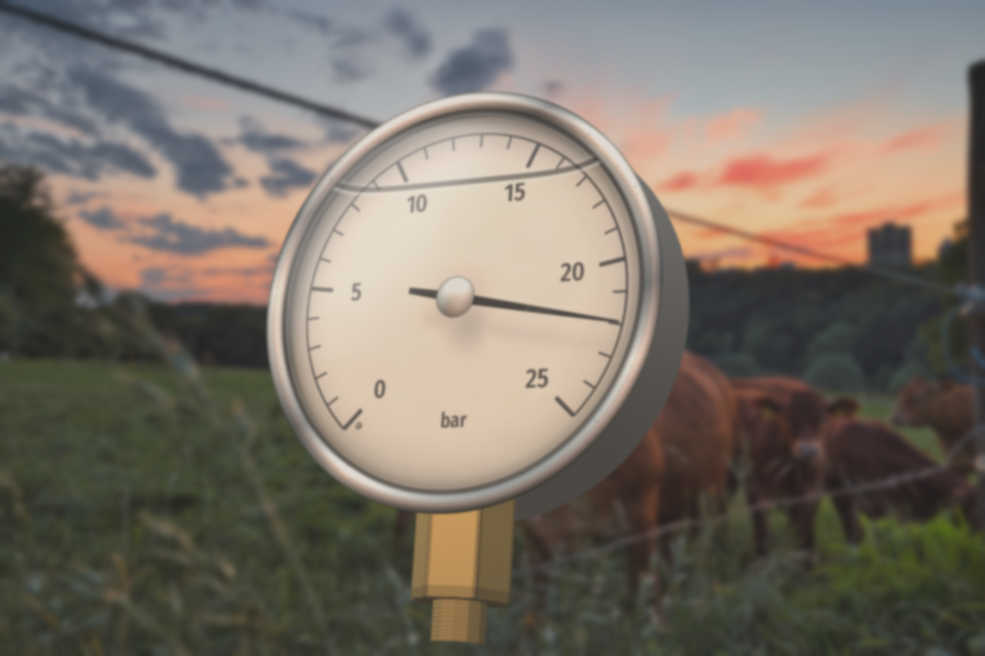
bar 22
